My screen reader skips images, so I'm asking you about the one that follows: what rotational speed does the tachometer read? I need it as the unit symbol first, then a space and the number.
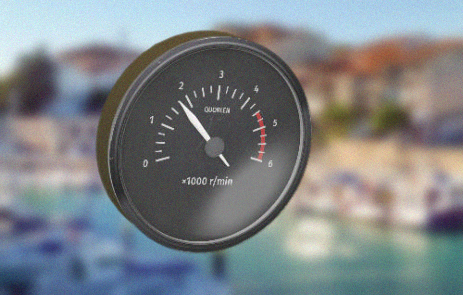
rpm 1750
